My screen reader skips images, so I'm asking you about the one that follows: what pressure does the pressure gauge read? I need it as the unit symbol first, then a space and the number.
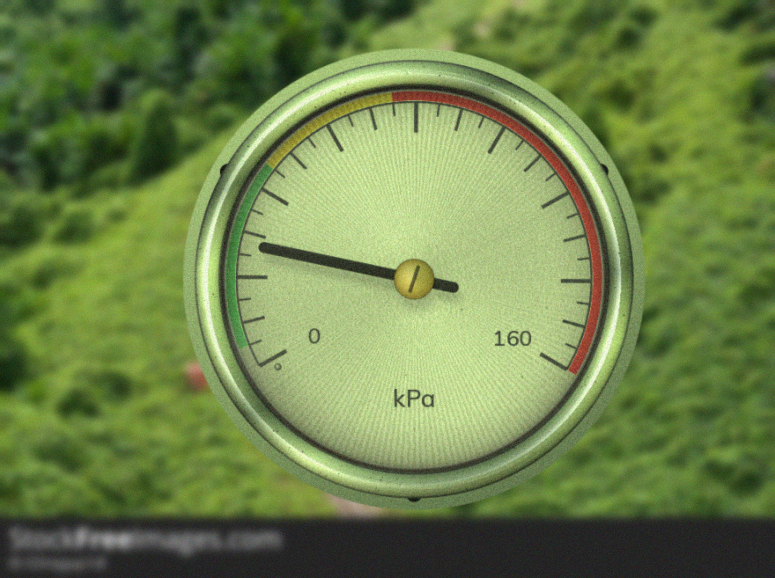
kPa 27.5
